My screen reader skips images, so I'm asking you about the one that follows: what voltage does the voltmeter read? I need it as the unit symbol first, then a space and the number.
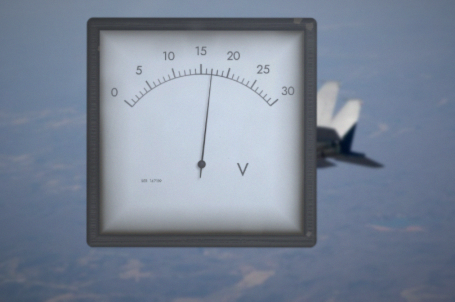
V 17
